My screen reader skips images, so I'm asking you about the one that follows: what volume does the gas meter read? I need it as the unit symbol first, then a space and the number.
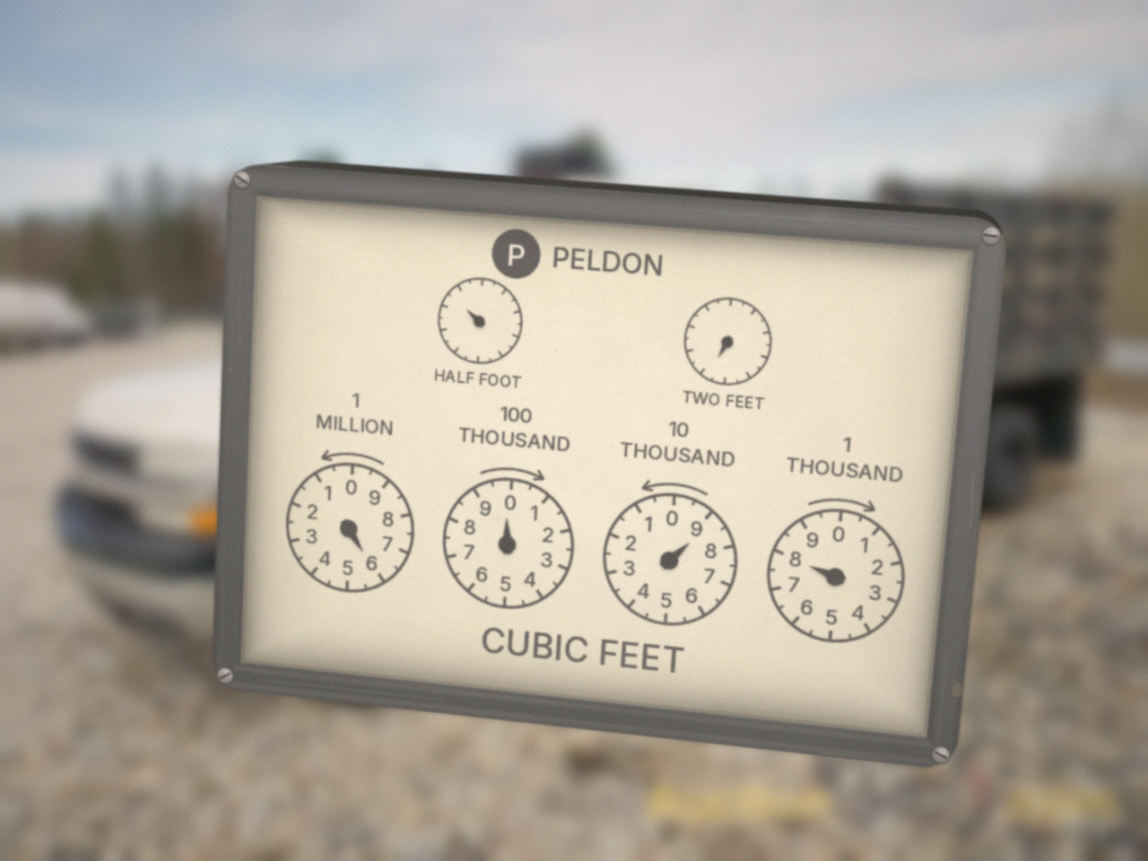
ft³ 598800
